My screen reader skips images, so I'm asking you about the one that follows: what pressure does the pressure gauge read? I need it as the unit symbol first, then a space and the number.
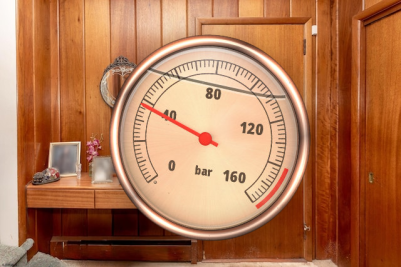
bar 38
